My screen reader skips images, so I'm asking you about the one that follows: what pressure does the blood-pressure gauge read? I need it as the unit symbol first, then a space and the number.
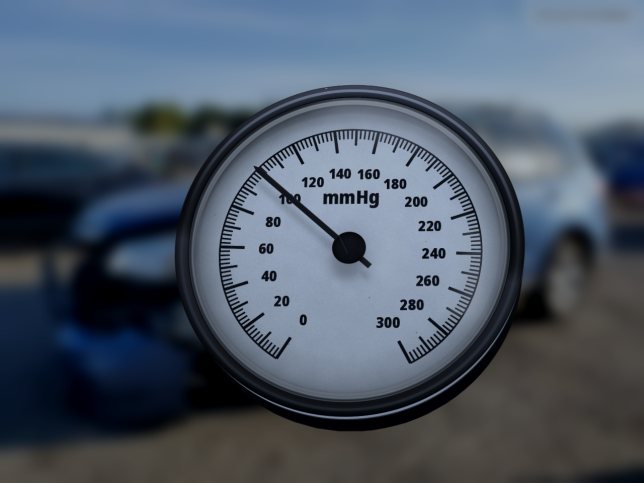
mmHg 100
